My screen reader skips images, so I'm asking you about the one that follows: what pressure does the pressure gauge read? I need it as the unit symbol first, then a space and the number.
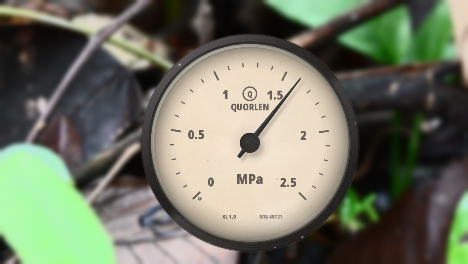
MPa 1.6
